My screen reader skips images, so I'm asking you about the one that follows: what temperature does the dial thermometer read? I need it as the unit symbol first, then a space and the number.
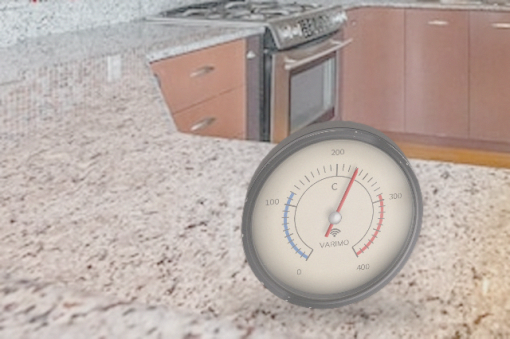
°C 230
